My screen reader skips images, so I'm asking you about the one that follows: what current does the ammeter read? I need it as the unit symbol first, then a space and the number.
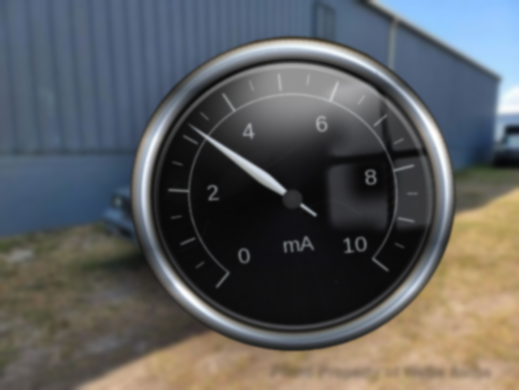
mA 3.25
